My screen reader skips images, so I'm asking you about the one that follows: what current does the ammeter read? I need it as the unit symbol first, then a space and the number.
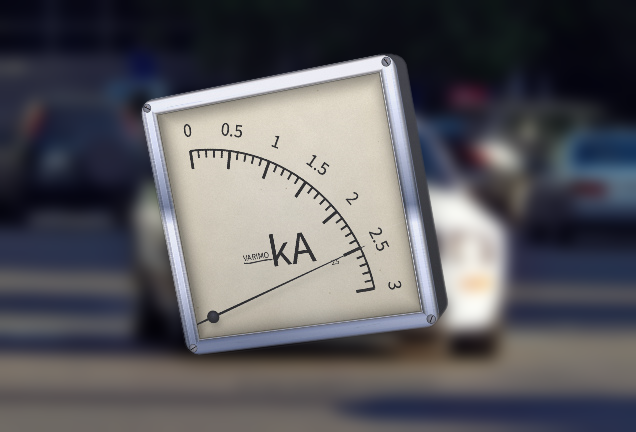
kA 2.5
